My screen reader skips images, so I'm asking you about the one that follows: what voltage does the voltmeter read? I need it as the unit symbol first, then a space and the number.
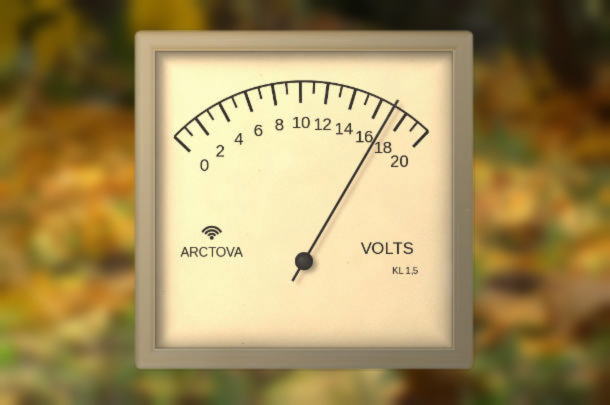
V 17
